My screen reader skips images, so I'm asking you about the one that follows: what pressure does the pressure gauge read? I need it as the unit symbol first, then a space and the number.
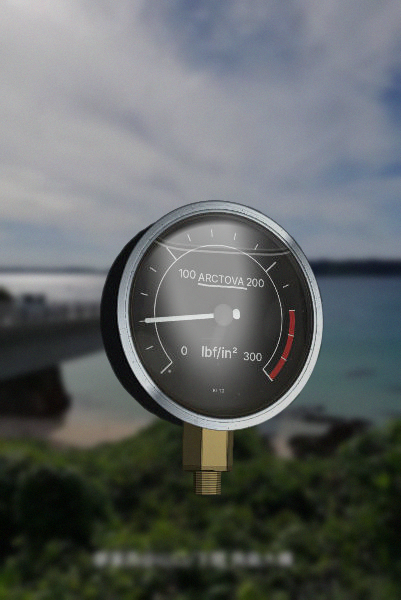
psi 40
